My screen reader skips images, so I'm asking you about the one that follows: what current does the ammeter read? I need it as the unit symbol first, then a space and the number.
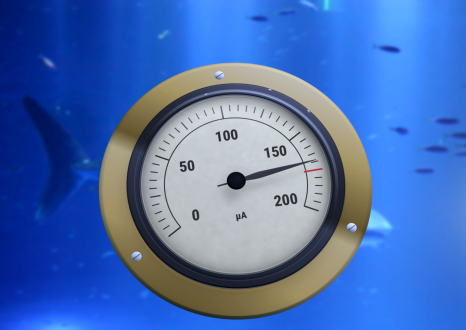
µA 170
